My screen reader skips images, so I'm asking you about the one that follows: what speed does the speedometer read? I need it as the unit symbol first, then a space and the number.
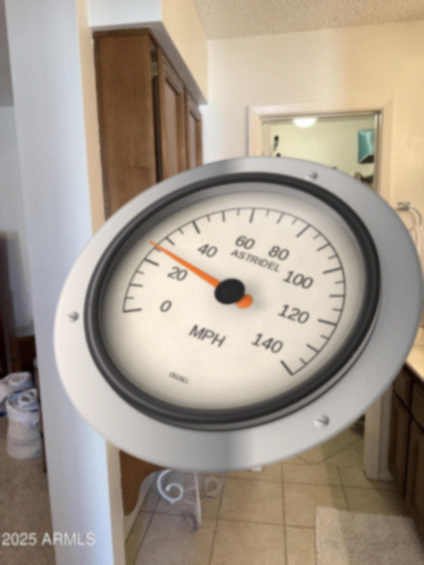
mph 25
